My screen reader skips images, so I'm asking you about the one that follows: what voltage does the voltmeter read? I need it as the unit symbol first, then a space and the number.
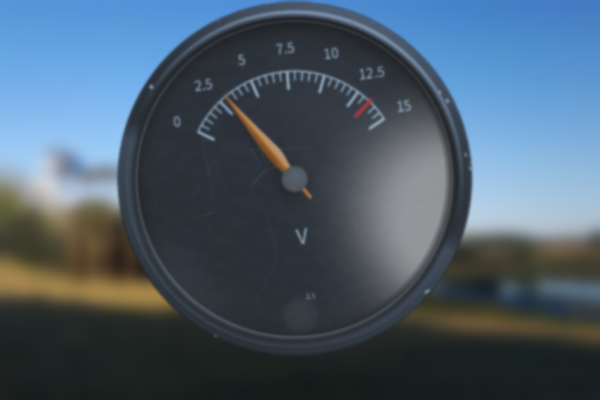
V 3
